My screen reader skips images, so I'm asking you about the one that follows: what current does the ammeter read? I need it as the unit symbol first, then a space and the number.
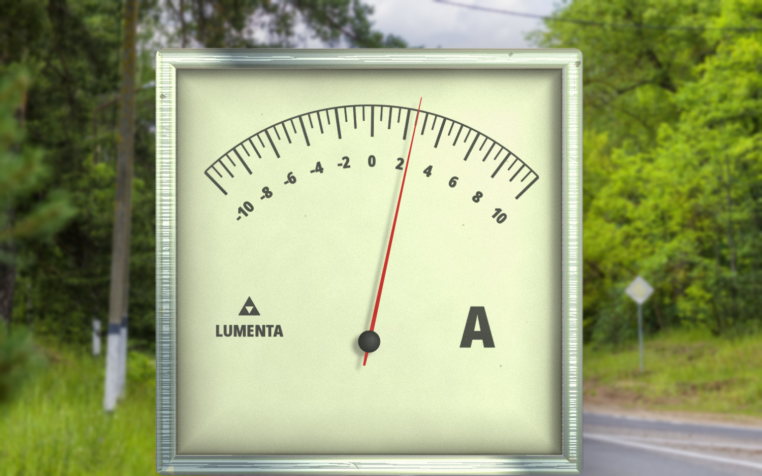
A 2.5
